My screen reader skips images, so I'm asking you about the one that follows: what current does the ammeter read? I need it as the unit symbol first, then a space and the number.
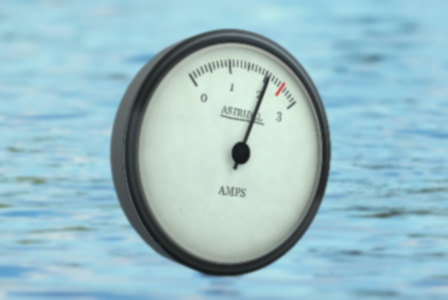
A 2
